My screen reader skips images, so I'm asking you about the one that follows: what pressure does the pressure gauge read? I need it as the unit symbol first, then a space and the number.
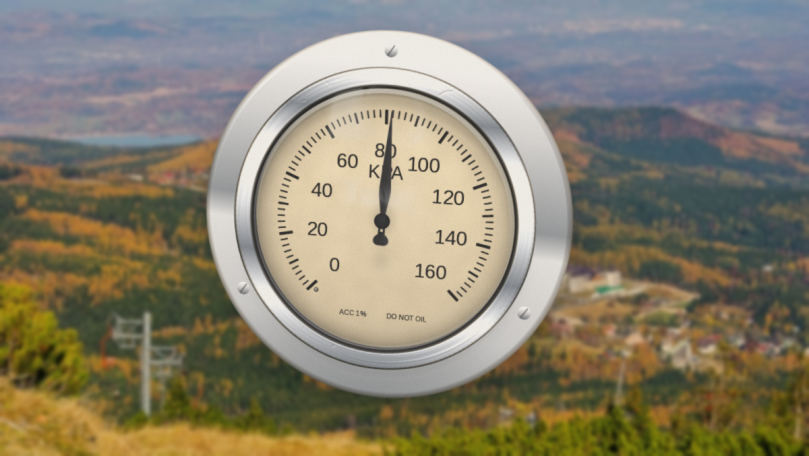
kPa 82
